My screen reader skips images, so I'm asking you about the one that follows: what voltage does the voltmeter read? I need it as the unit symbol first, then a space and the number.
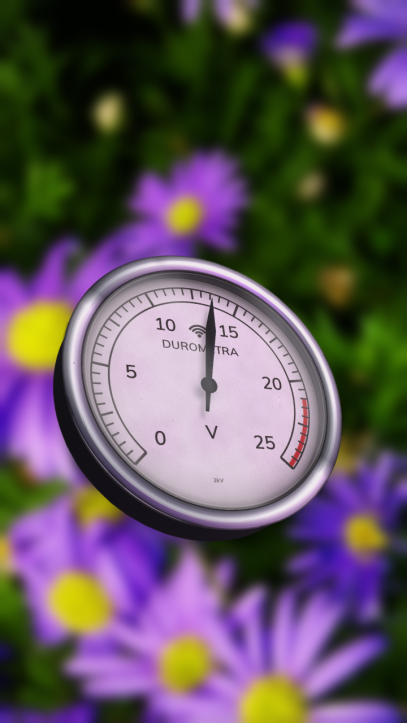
V 13.5
